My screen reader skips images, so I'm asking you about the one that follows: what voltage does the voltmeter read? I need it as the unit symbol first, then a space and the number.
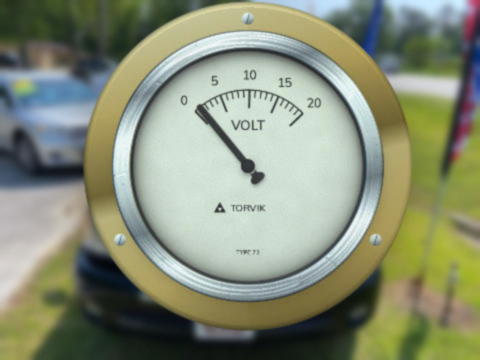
V 1
